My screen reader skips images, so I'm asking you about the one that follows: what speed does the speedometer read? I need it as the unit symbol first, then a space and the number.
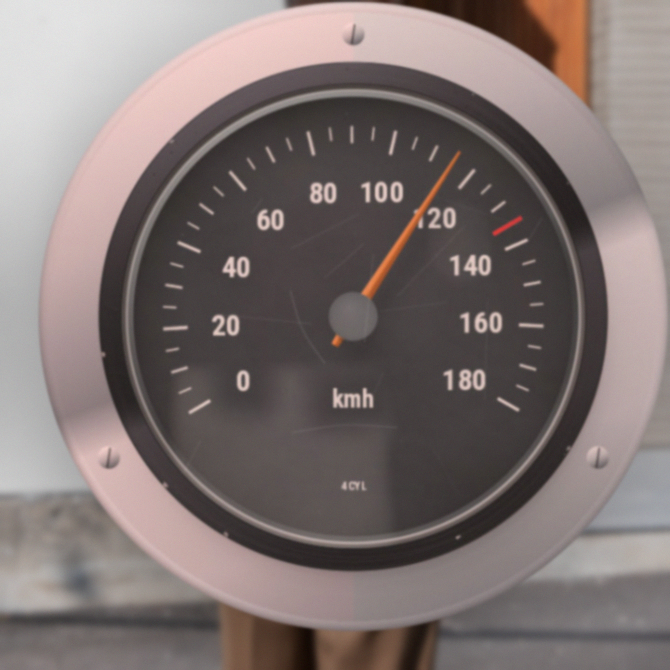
km/h 115
